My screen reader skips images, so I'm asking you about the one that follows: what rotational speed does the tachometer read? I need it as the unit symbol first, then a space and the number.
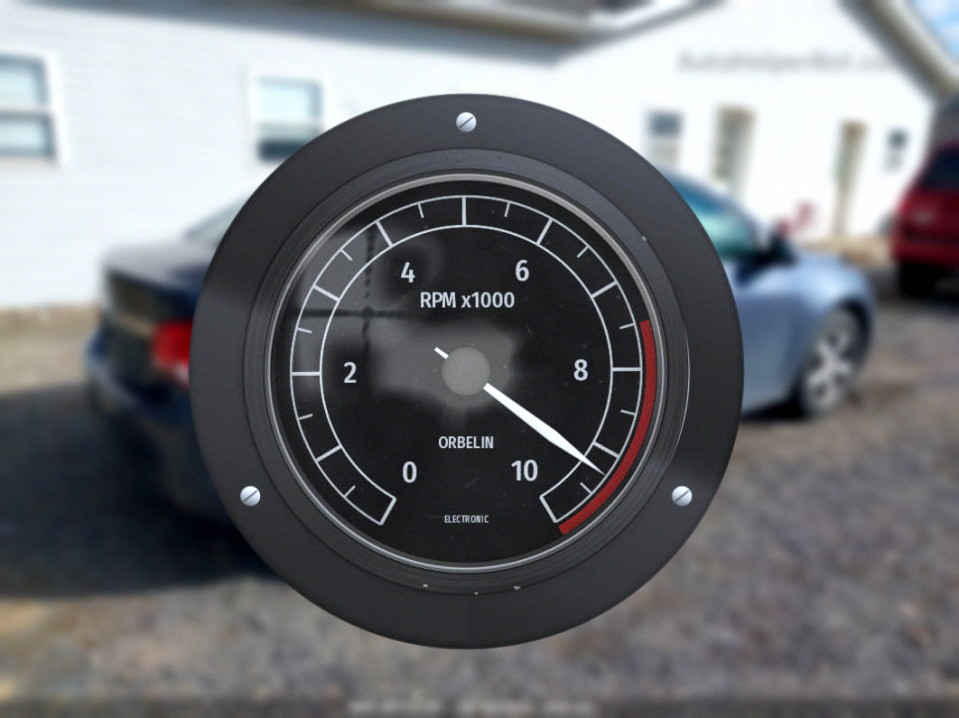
rpm 9250
